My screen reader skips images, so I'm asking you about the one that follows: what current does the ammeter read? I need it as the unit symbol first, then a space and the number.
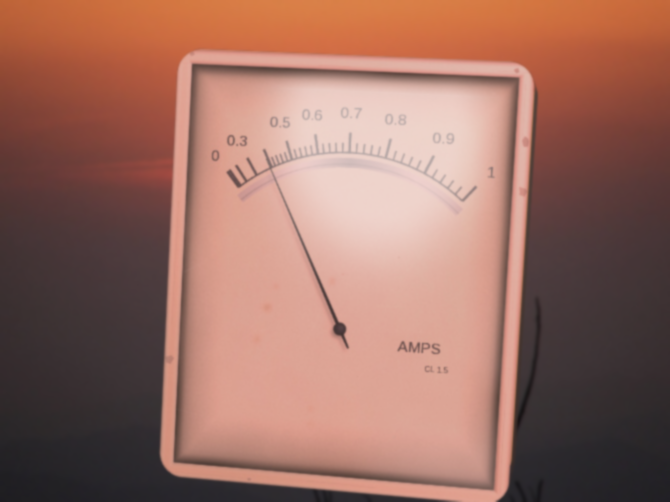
A 0.4
